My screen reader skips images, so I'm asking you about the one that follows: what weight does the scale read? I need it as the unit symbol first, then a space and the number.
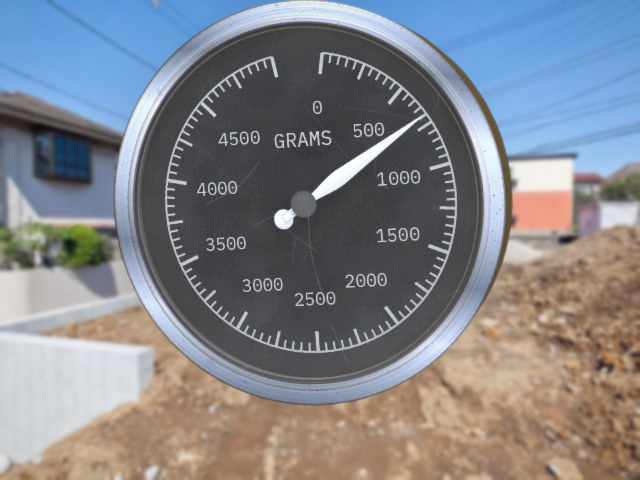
g 700
